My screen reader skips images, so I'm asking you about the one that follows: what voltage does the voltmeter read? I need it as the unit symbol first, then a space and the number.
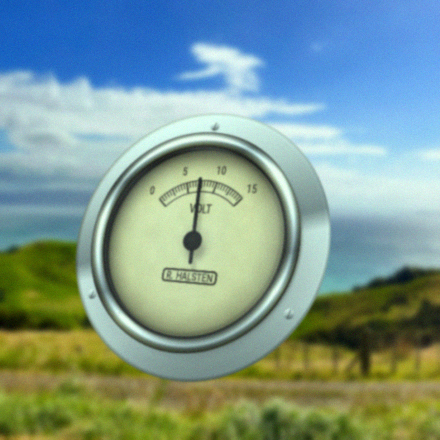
V 7.5
